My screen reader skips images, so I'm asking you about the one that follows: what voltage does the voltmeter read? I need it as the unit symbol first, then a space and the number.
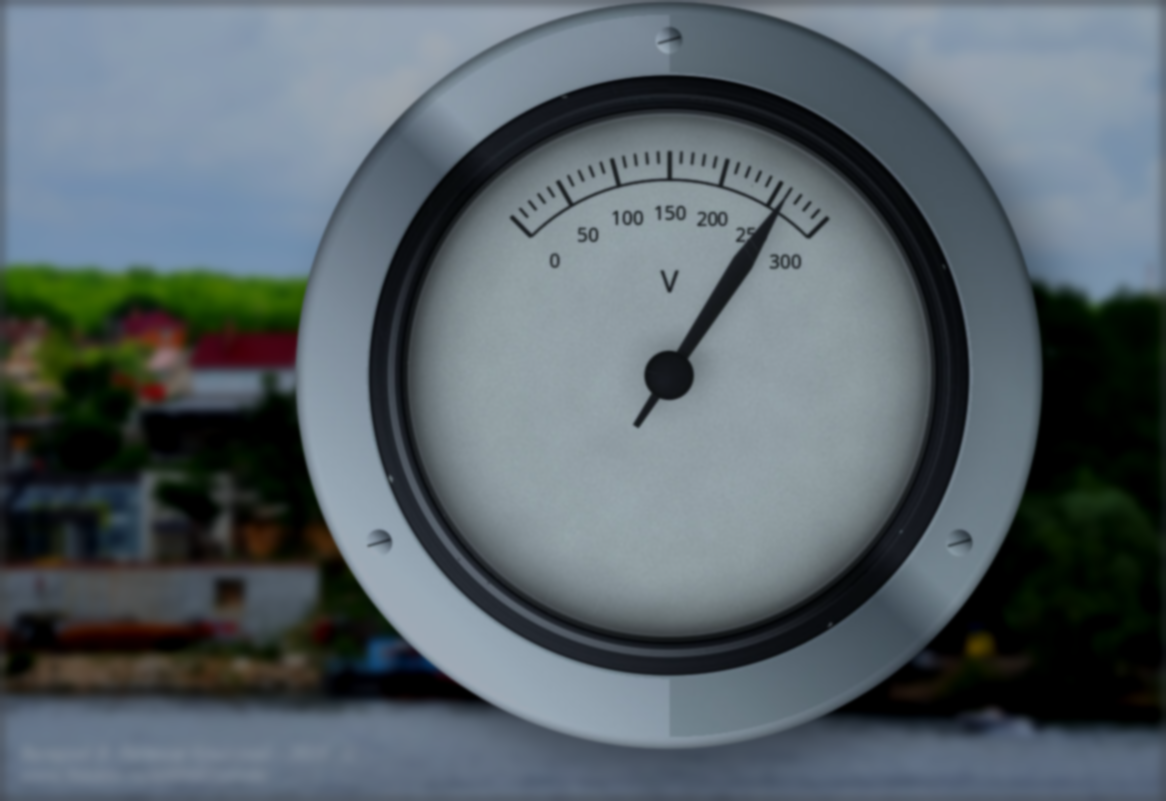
V 260
